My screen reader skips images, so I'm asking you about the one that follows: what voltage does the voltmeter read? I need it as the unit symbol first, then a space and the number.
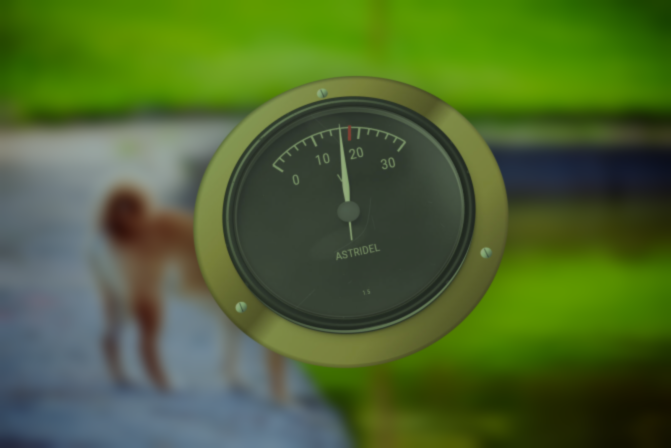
V 16
